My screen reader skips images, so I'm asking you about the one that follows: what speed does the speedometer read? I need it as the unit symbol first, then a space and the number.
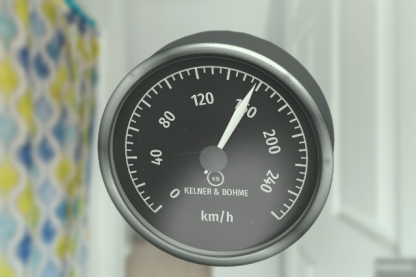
km/h 157.5
